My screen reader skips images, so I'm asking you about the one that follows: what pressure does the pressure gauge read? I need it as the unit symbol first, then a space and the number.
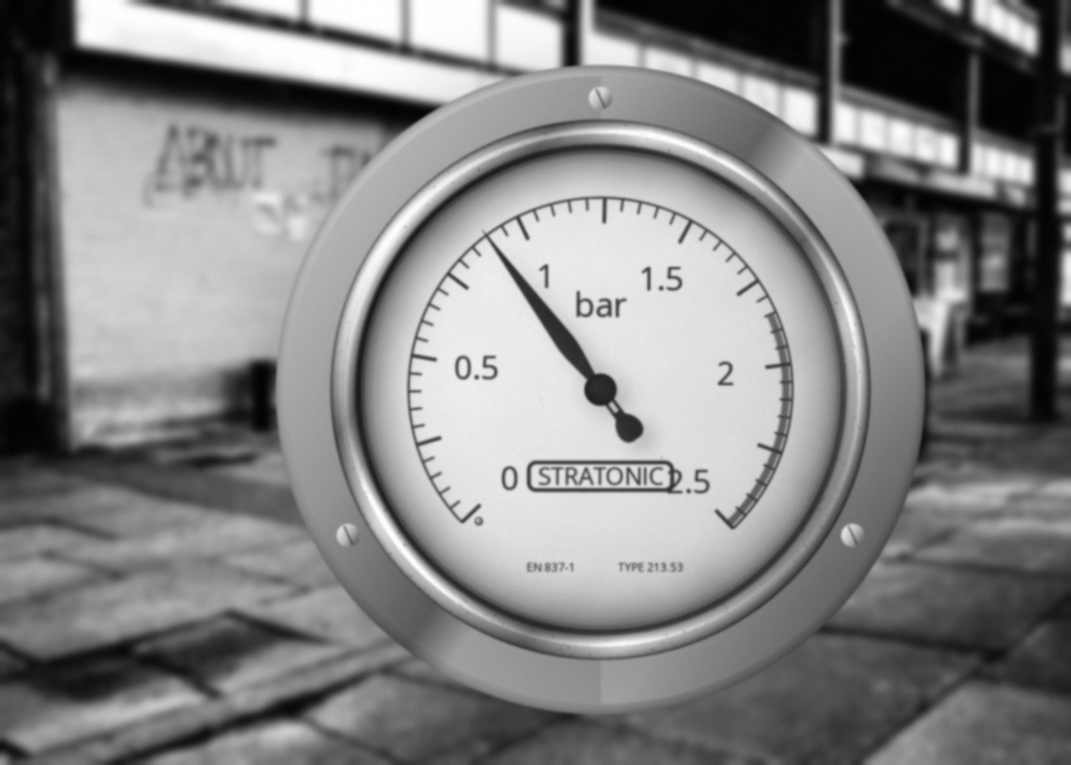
bar 0.9
